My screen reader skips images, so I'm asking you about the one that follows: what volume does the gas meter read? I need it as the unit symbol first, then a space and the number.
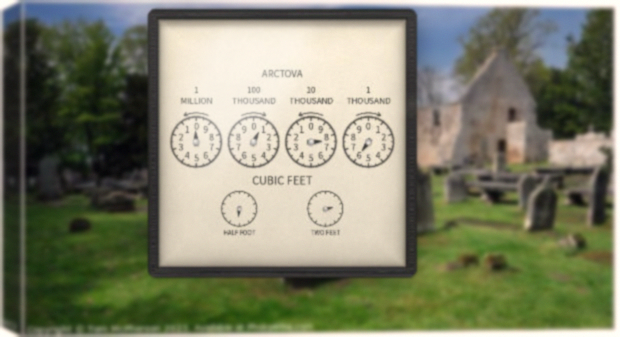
ft³ 7600
